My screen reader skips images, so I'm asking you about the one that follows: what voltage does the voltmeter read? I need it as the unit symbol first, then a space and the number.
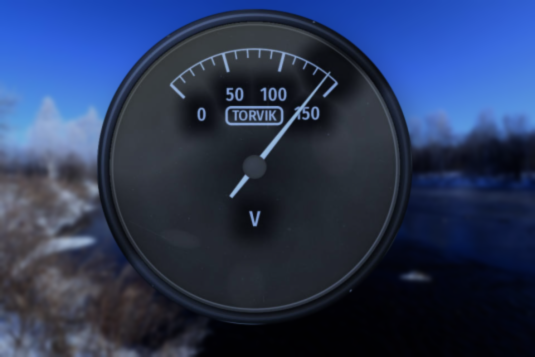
V 140
